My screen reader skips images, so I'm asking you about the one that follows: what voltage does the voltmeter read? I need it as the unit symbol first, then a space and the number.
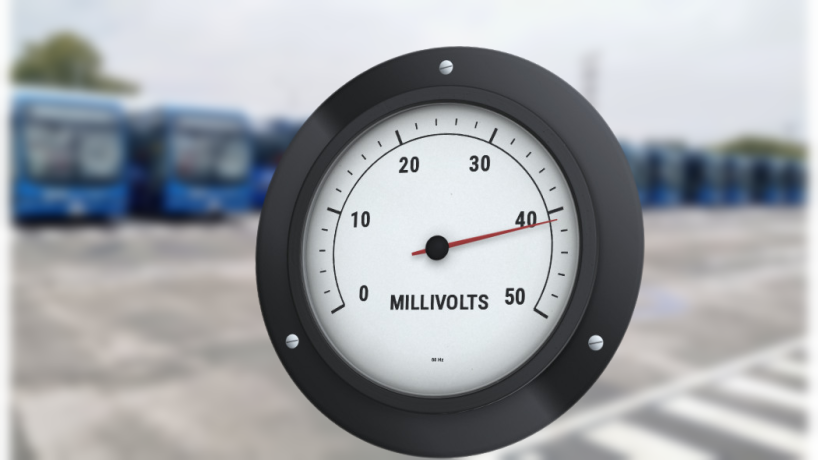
mV 41
